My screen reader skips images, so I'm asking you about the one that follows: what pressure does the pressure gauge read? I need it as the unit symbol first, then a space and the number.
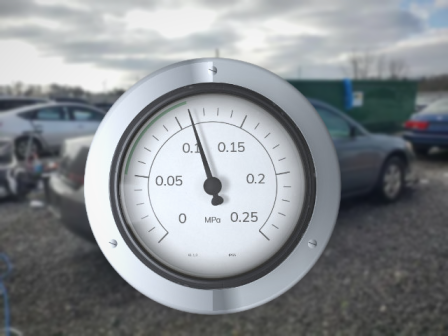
MPa 0.11
